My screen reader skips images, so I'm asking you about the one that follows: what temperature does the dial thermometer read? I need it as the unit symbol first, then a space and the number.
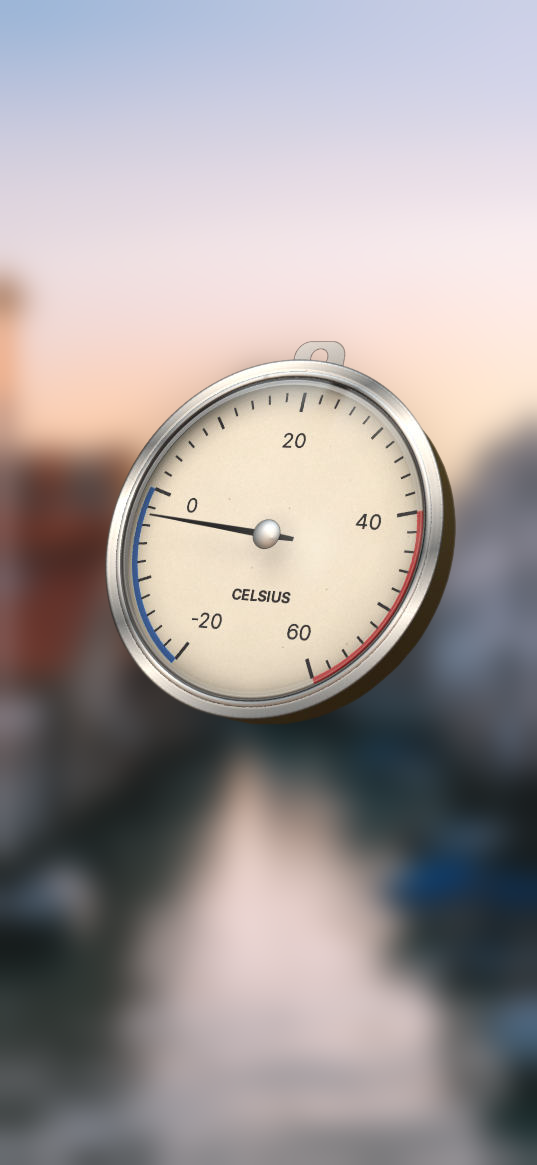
°C -3
